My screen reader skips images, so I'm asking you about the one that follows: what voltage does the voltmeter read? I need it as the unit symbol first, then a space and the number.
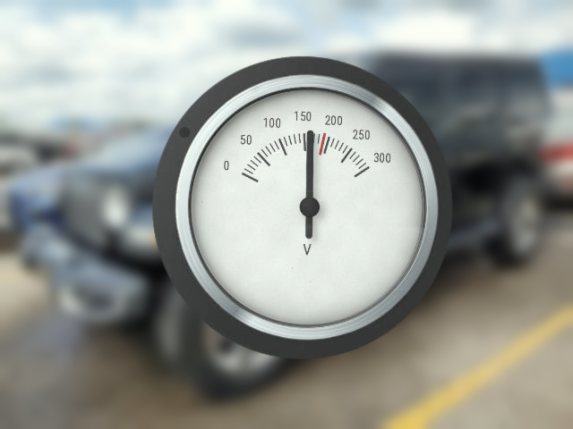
V 160
